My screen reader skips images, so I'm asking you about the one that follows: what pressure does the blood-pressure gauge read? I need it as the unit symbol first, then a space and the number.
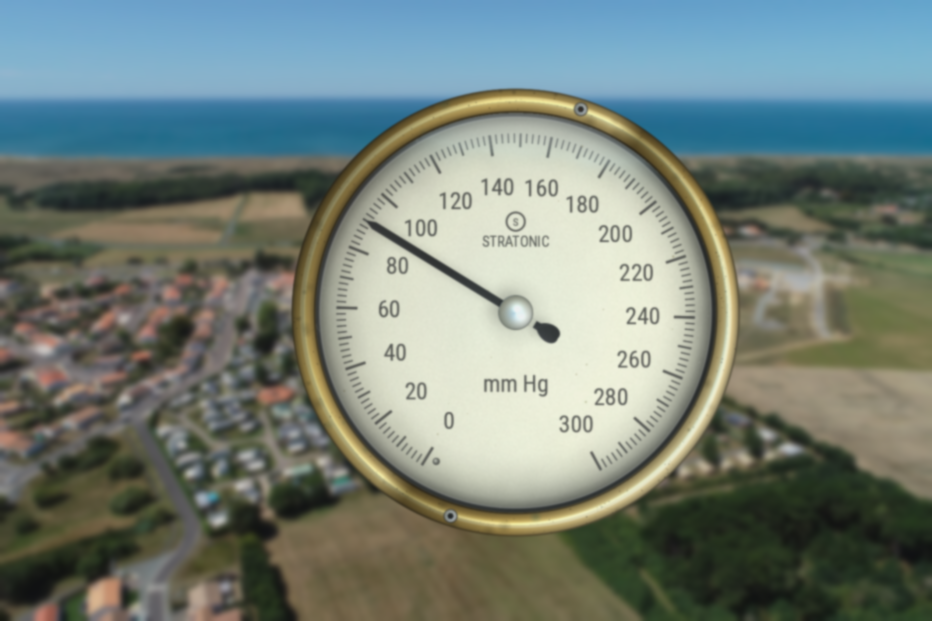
mmHg 90
